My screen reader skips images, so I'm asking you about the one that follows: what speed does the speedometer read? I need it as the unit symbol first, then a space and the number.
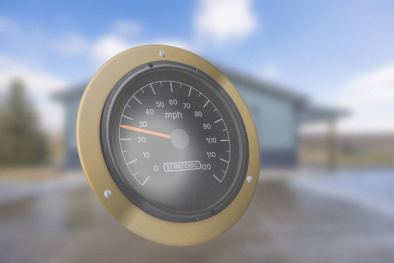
mph 25
